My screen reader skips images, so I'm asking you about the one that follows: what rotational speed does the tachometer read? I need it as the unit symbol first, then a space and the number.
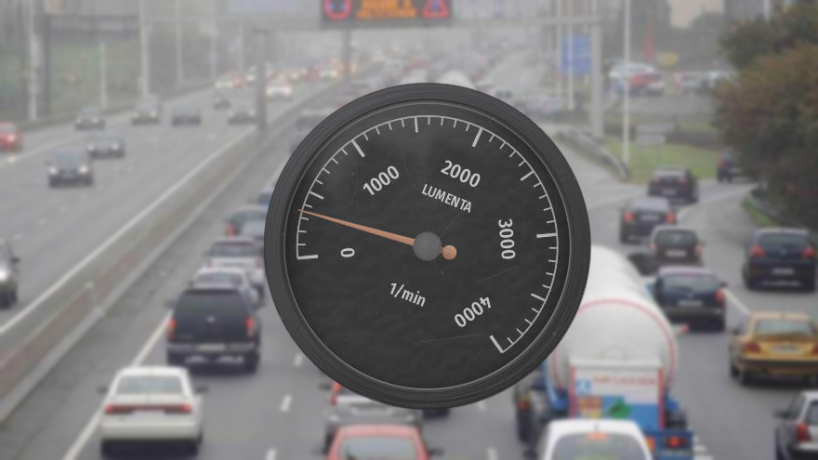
rpm 350
